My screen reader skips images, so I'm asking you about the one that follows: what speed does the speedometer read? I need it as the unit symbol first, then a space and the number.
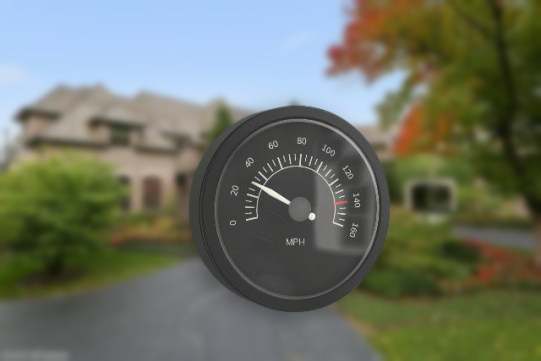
mph 30
